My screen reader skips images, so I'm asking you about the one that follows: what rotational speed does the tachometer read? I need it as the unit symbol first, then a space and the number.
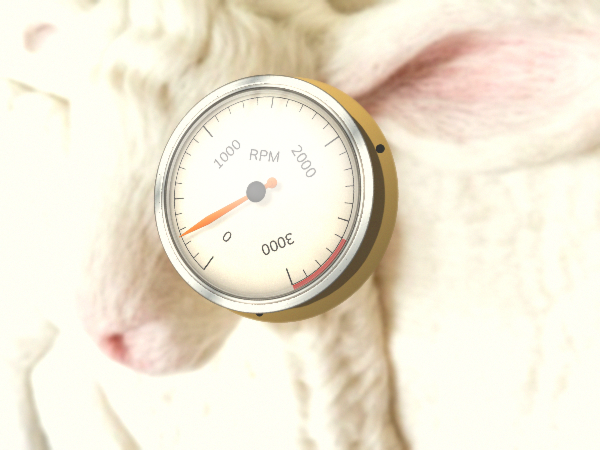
rpm 250
